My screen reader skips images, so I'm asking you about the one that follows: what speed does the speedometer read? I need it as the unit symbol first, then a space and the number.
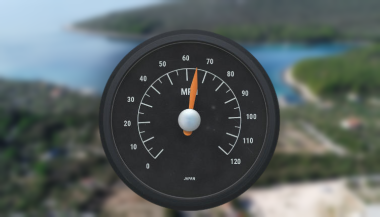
mph 65
